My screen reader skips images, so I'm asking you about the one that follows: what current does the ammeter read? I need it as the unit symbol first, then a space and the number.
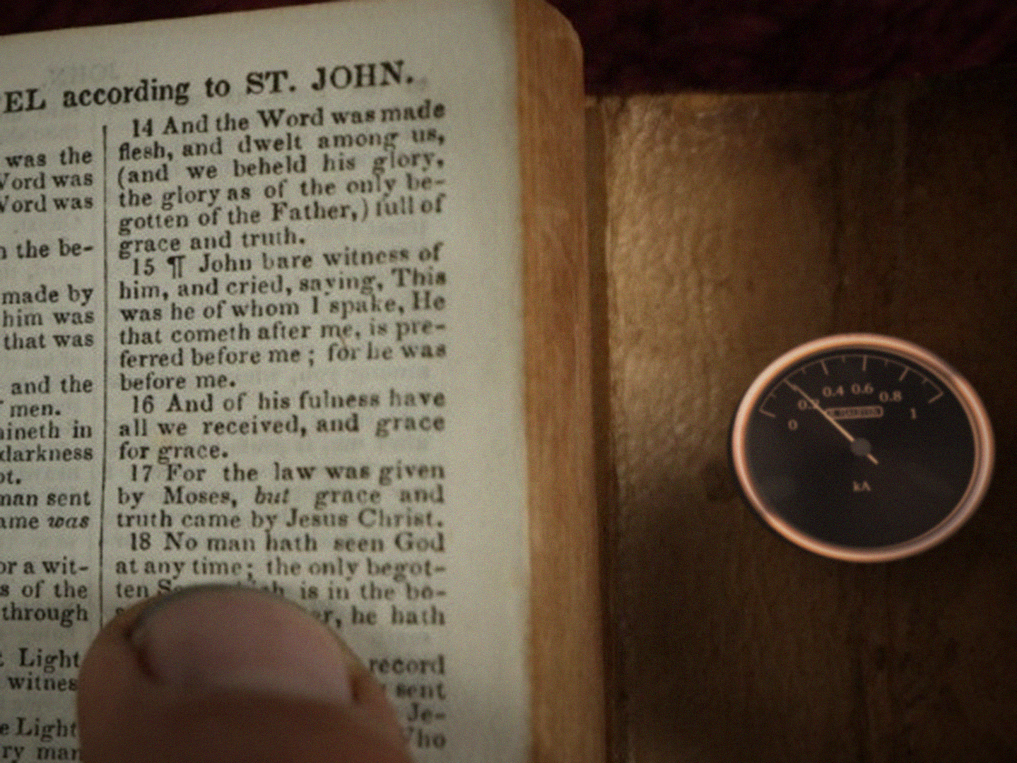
kA 0.2
